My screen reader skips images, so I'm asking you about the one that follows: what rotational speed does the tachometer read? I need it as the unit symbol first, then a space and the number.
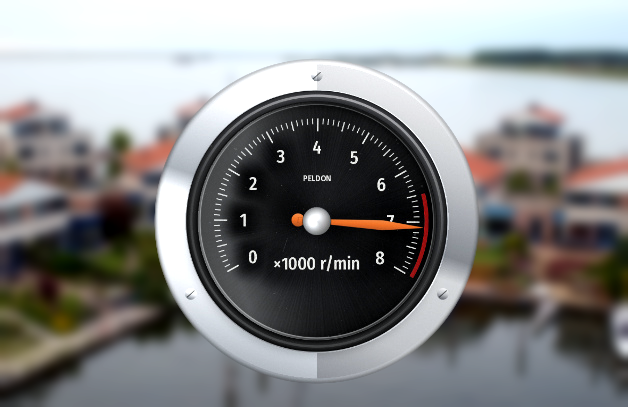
rpm 7100
